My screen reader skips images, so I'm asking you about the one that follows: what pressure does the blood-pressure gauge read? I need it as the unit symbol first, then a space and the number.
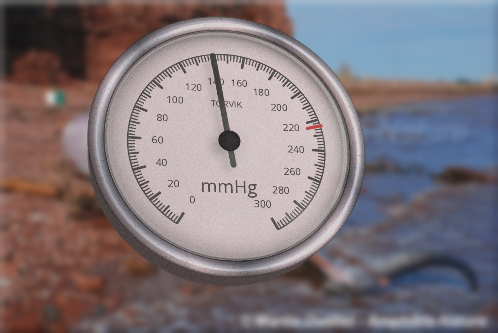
mmHg 140
